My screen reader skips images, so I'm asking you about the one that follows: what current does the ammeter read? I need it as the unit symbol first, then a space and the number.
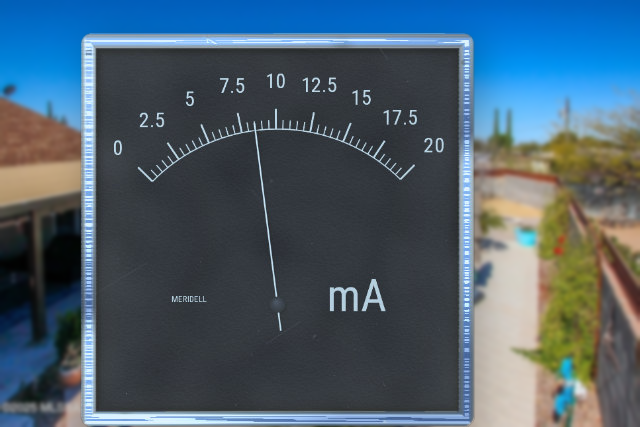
mA 8.5
